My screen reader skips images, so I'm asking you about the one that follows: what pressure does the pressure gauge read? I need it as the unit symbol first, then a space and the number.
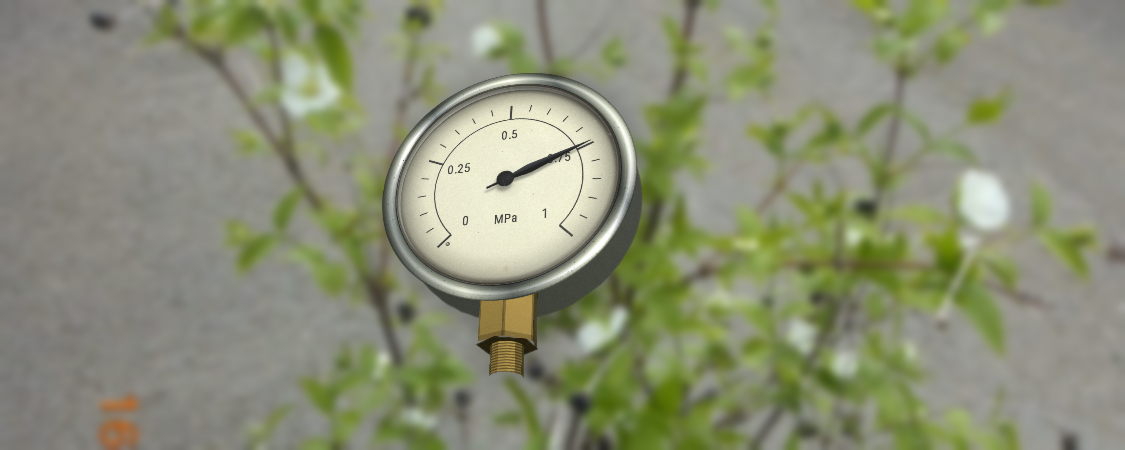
MPa 0.75
